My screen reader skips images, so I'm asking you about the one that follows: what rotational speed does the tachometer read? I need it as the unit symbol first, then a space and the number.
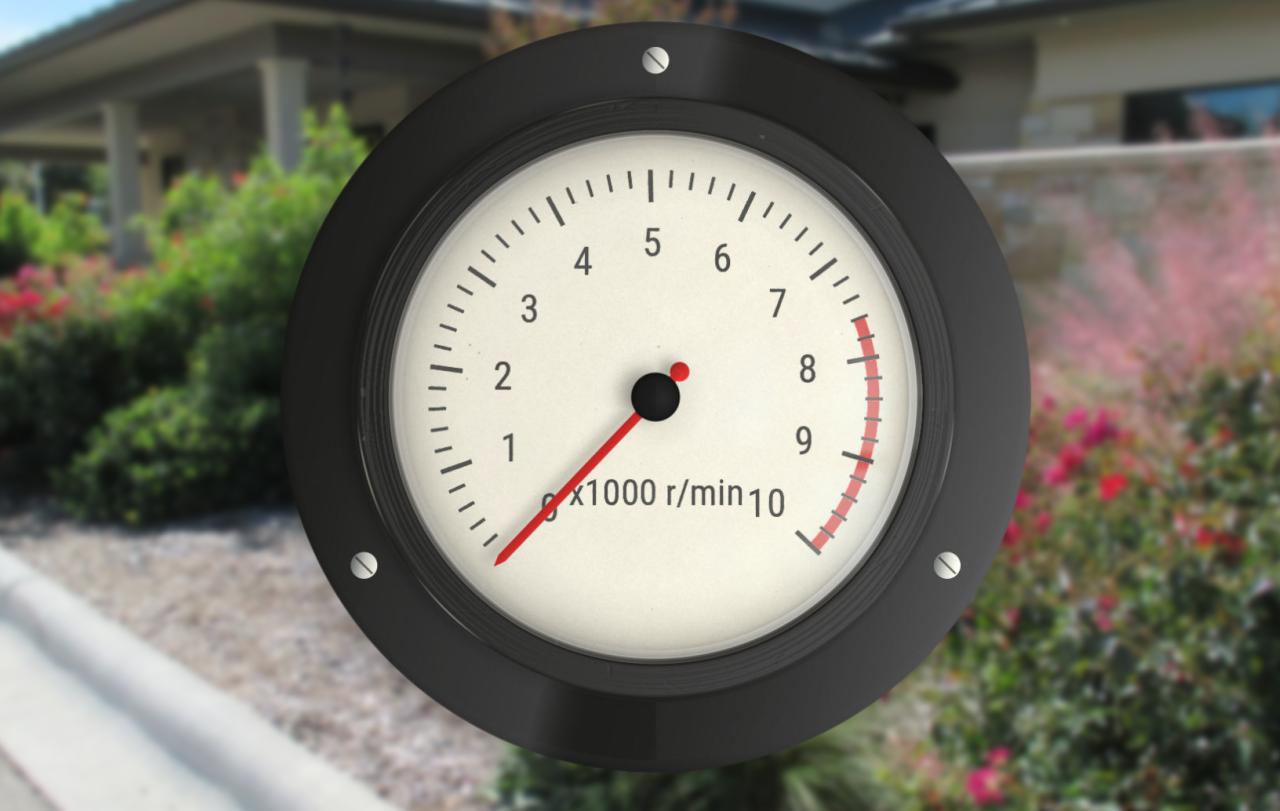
rpm 0
